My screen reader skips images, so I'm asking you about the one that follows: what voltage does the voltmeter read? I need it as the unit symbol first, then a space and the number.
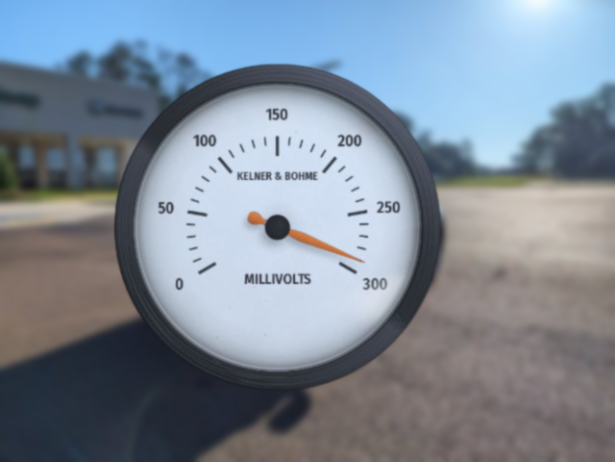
mV 290
